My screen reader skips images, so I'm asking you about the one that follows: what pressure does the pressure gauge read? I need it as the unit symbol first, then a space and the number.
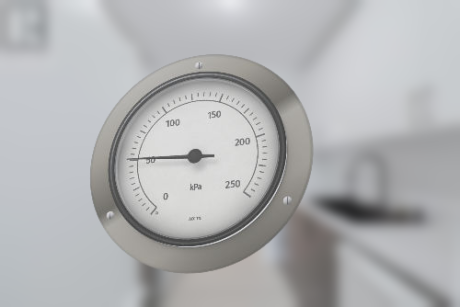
kPa 50
